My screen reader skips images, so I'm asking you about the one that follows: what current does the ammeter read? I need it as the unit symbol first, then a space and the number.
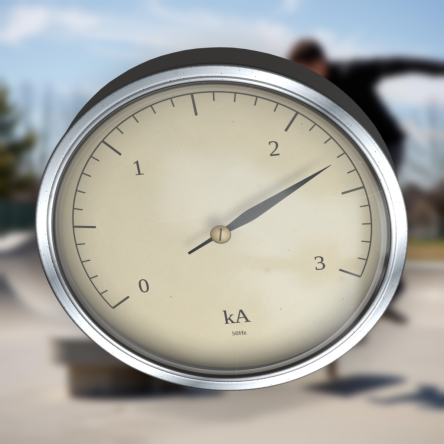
kA 2.3
